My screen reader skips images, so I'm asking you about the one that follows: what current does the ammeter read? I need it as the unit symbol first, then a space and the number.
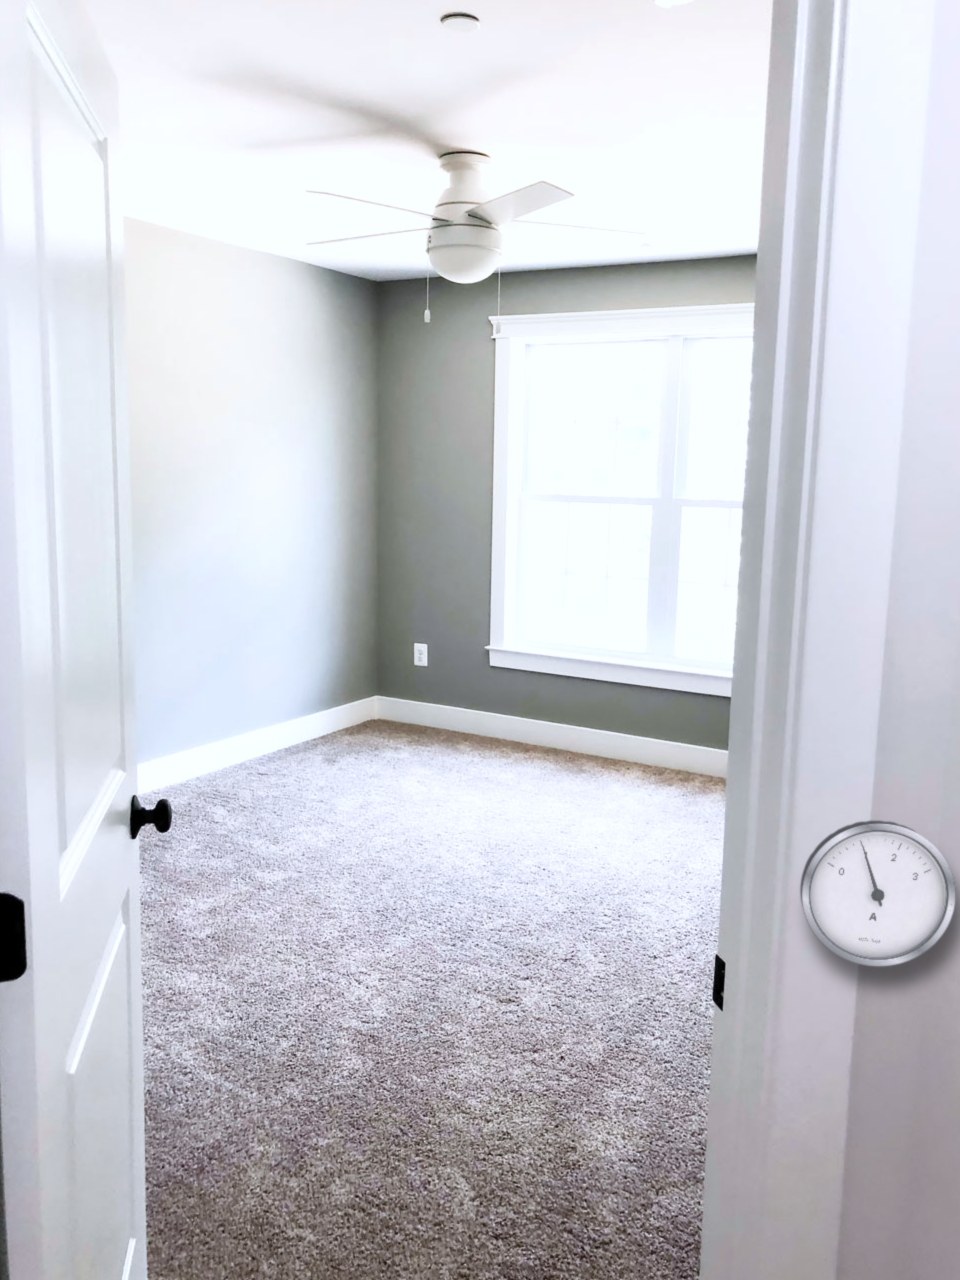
A 1
